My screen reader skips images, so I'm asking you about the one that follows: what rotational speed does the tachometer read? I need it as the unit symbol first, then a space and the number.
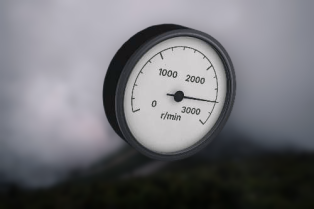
rpm 2600
